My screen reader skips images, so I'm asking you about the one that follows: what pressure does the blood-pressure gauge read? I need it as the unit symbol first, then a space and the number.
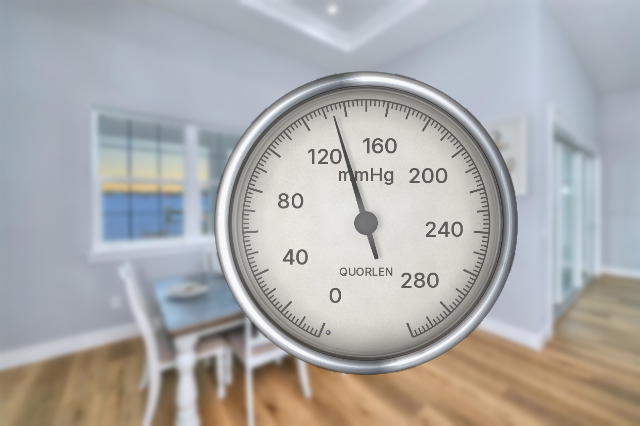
mmHg 134
